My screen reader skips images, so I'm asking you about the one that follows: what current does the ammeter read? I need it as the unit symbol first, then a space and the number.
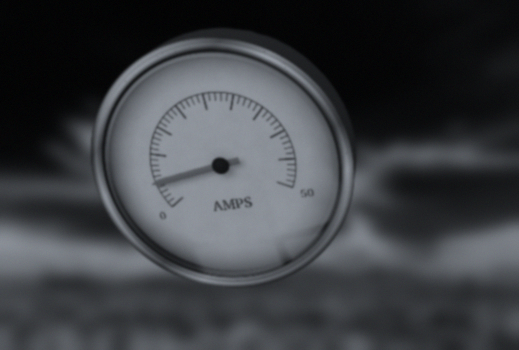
A 5
